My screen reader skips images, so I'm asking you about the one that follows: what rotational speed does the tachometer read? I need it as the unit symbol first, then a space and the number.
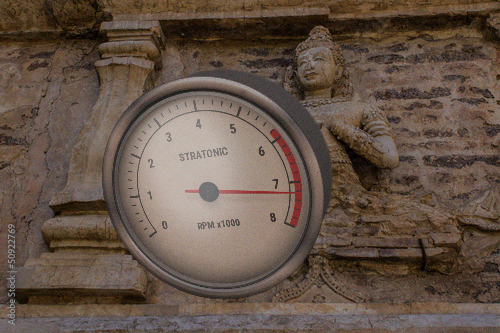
rpm 7200
